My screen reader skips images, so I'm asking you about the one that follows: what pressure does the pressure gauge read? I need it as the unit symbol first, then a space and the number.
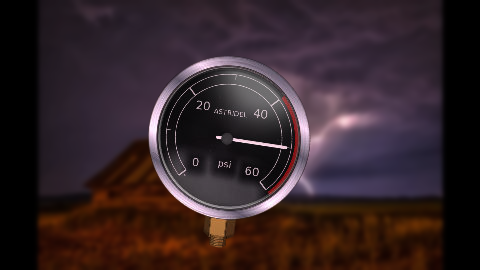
psi 50
